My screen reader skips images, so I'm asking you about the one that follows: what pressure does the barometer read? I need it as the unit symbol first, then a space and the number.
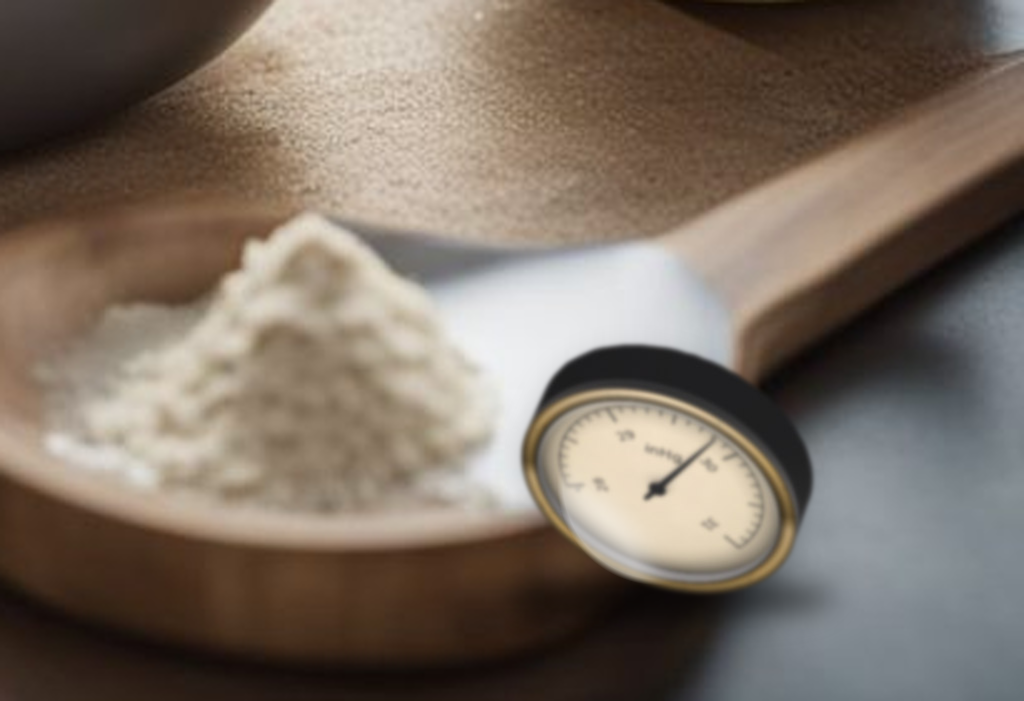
inHg 29.8
